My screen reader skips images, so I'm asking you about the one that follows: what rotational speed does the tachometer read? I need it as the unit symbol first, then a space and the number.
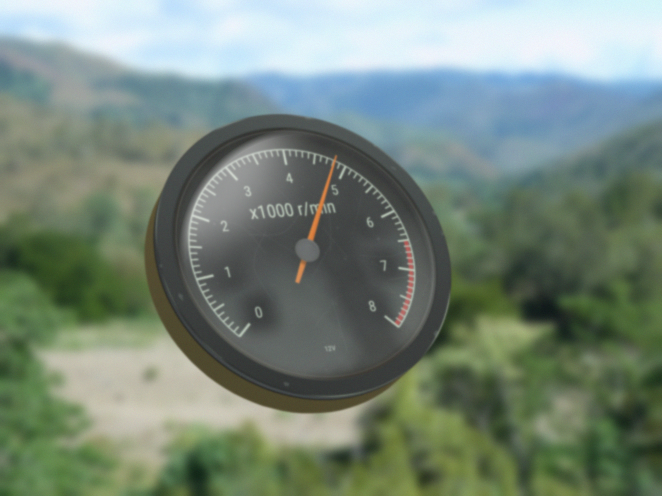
rpm 4800
